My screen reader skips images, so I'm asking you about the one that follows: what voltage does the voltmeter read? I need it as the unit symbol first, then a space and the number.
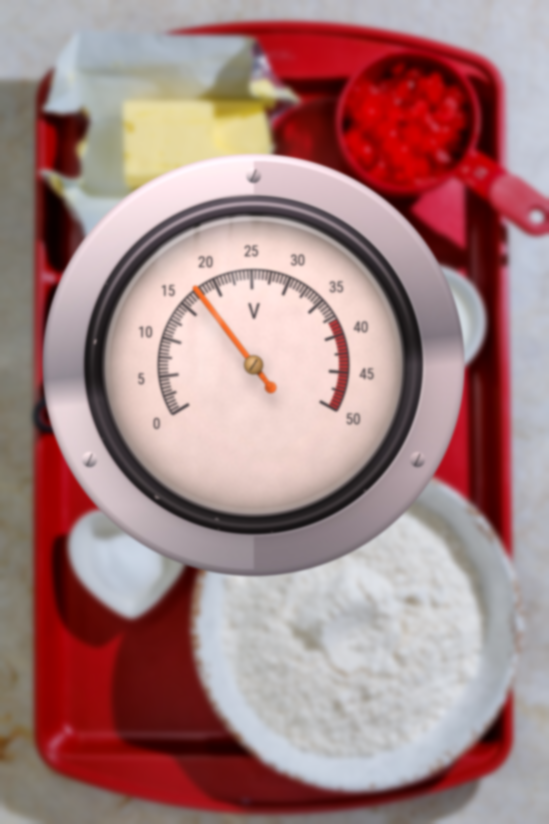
V 17.5
